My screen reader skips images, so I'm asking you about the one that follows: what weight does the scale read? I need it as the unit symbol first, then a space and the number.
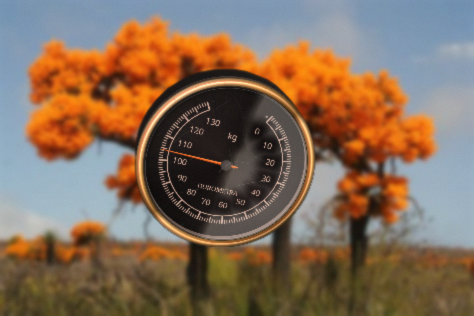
kg 105
